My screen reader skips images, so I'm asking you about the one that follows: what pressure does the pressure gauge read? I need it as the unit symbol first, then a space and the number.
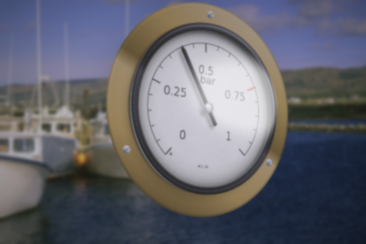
bar 0.4
